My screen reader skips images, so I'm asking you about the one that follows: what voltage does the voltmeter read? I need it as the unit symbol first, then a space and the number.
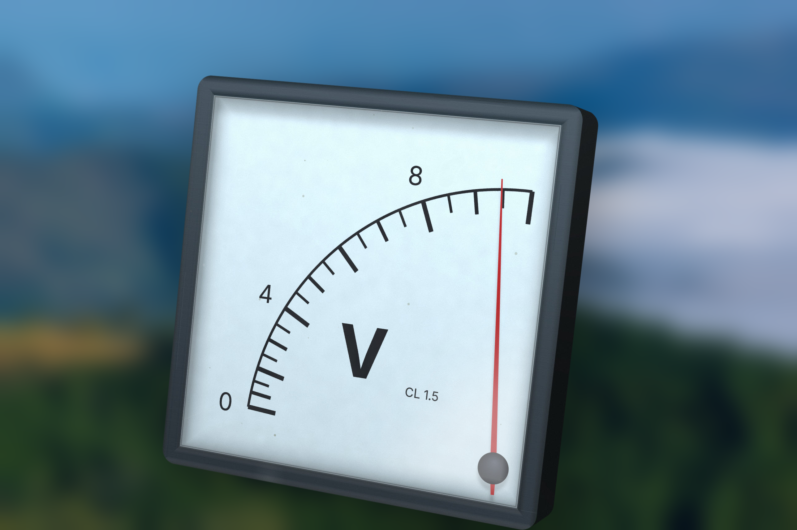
V 9.5
